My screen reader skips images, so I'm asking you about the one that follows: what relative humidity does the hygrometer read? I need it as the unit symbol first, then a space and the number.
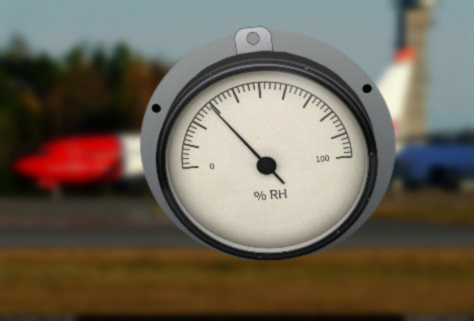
% 30
